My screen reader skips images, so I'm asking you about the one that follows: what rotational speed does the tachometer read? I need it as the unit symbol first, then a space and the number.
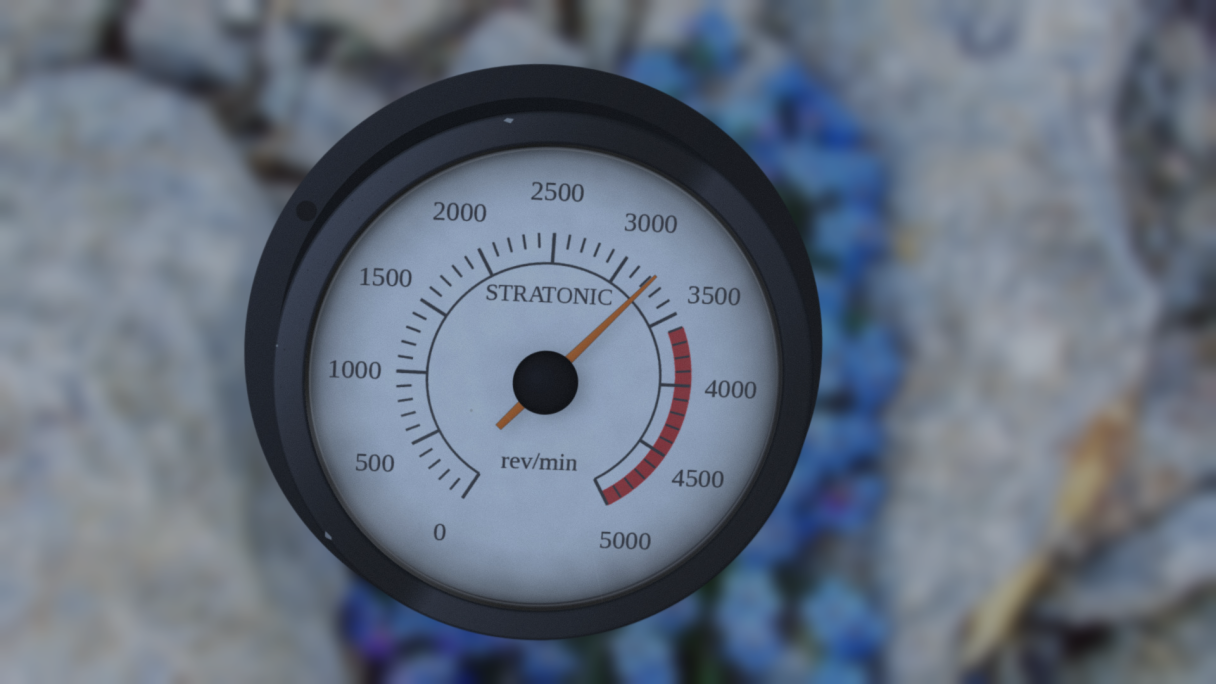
rpm 3200
